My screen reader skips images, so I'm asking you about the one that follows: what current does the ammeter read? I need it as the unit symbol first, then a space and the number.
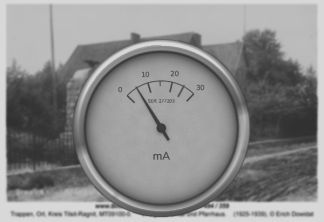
mA 5
